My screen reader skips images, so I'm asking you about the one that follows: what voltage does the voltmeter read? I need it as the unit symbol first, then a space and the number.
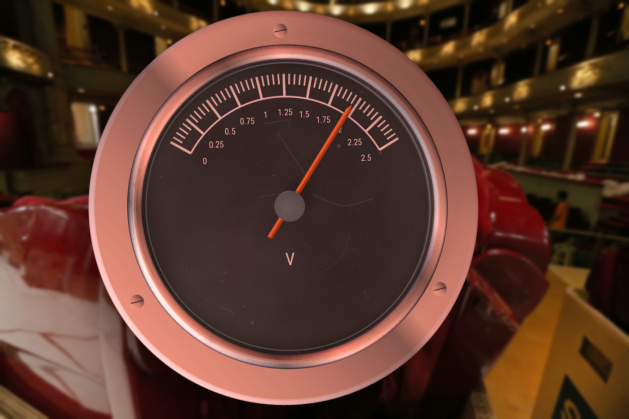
V 1.95
